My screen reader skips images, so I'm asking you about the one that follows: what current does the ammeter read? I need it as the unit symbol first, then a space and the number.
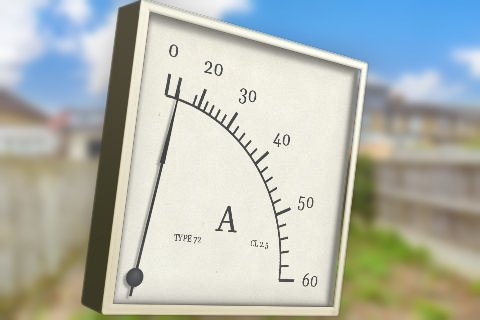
A 10
